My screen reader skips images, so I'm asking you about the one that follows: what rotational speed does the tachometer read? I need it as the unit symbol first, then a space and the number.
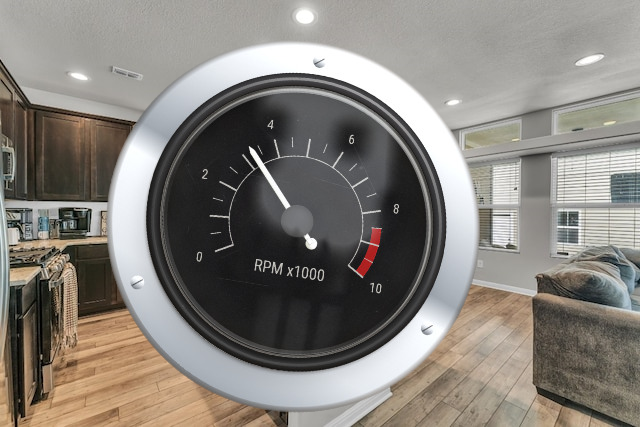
rpm 3250
